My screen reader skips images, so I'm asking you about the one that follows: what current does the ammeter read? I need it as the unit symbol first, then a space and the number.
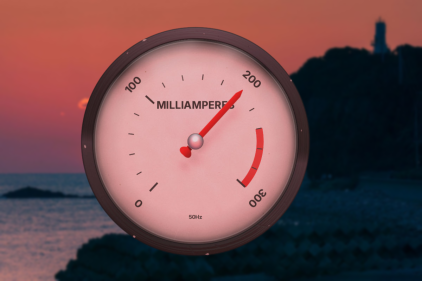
mA 200
